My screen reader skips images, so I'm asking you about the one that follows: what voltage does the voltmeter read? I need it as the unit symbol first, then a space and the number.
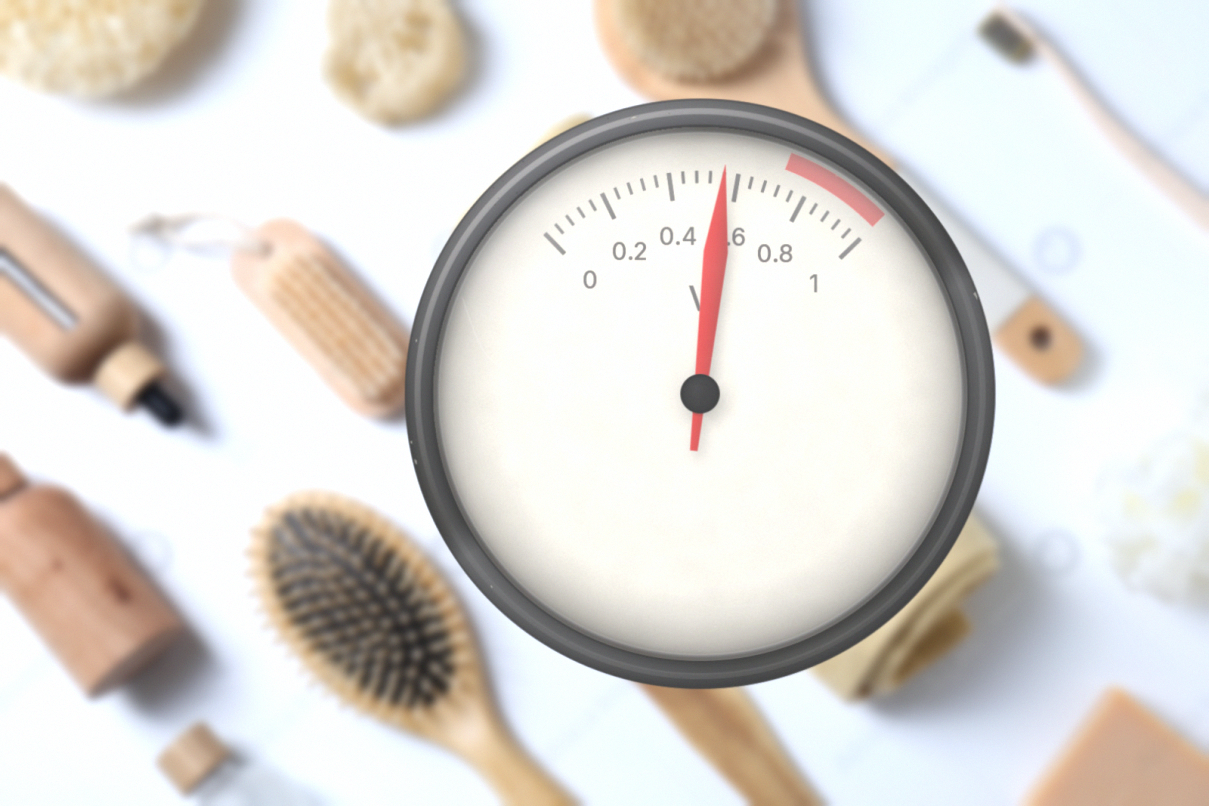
V 0.56
